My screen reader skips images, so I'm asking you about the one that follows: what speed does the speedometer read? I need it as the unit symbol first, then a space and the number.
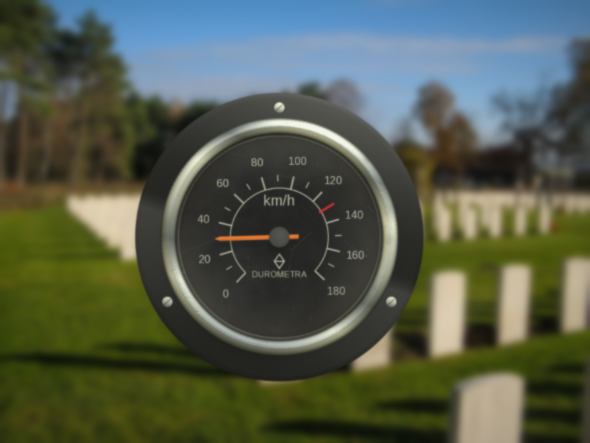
km/h 30
